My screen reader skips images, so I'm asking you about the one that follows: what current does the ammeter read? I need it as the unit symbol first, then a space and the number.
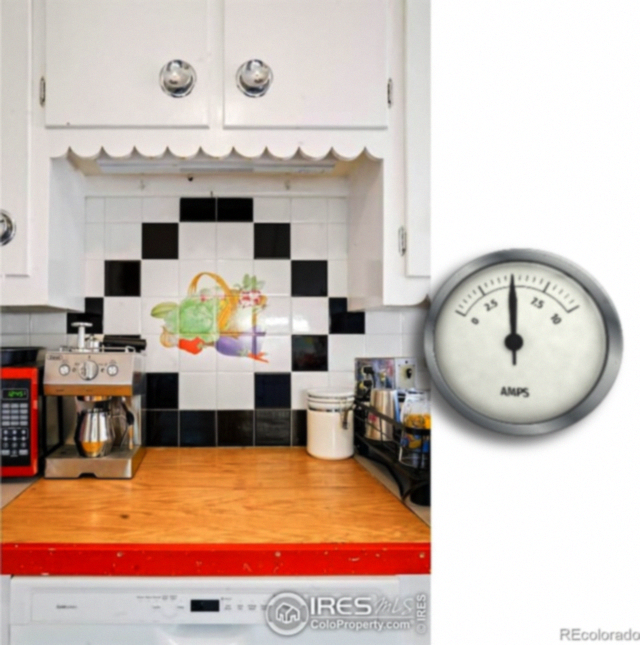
A 5
